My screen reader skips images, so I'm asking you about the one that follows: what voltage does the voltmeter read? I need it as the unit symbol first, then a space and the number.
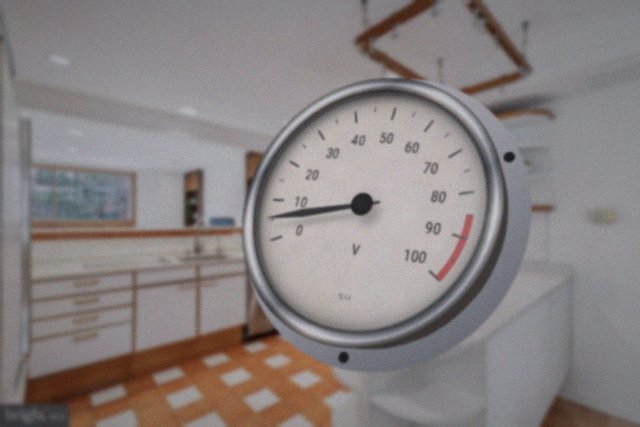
V 5
